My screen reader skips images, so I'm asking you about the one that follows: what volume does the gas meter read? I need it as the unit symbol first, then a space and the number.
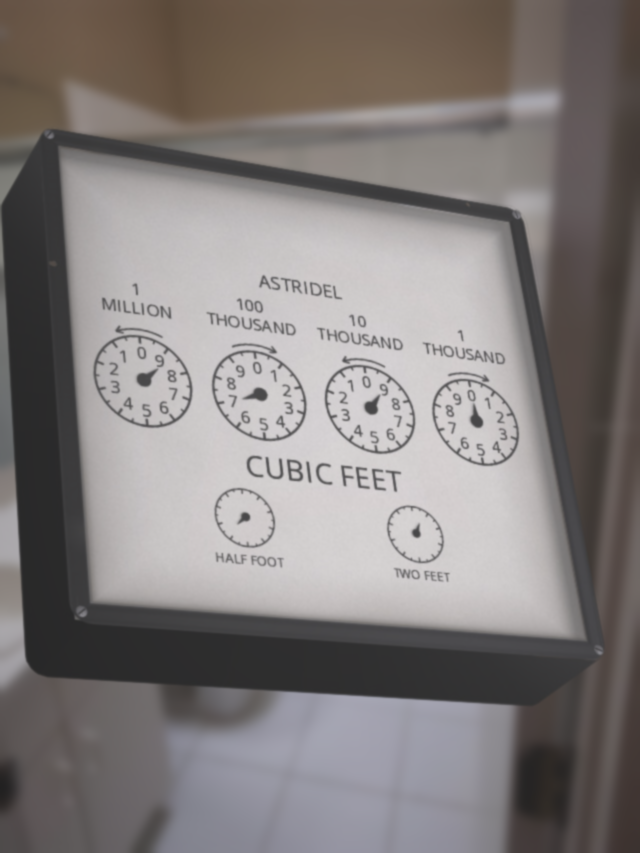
ft³ 869000
